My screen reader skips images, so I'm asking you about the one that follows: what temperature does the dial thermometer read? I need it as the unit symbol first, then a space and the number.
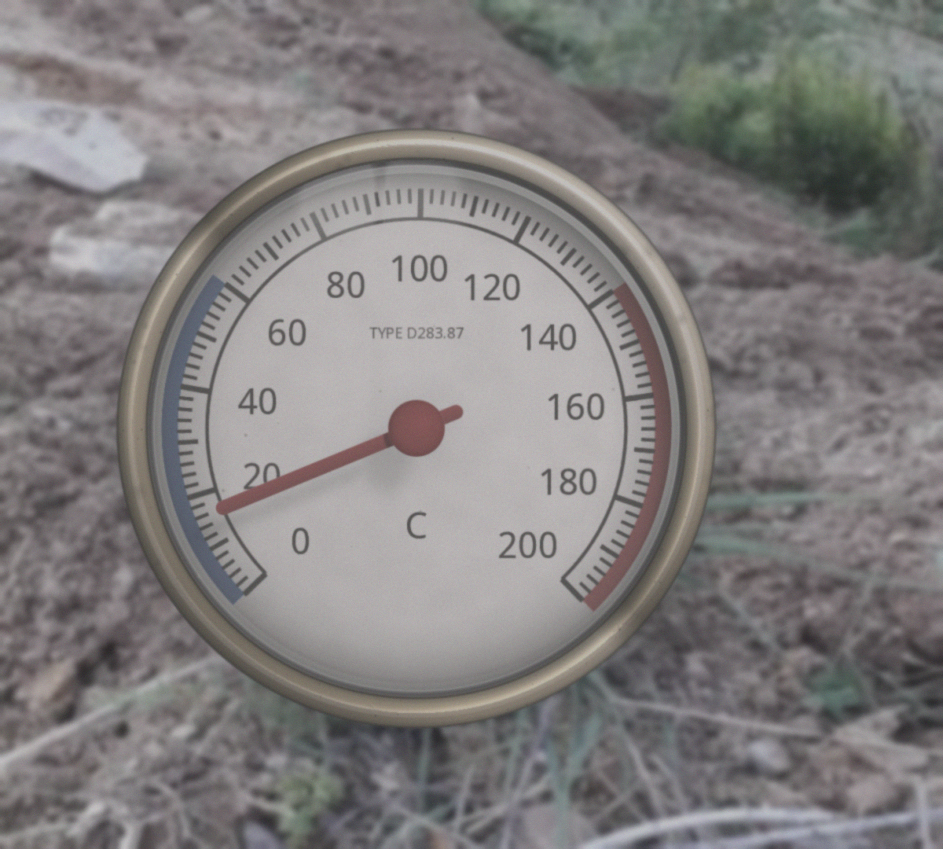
°C 16
